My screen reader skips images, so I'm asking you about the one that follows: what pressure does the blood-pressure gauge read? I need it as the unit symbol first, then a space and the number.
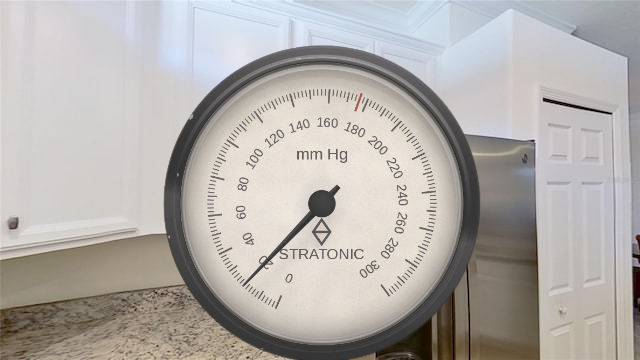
mmHg 20
